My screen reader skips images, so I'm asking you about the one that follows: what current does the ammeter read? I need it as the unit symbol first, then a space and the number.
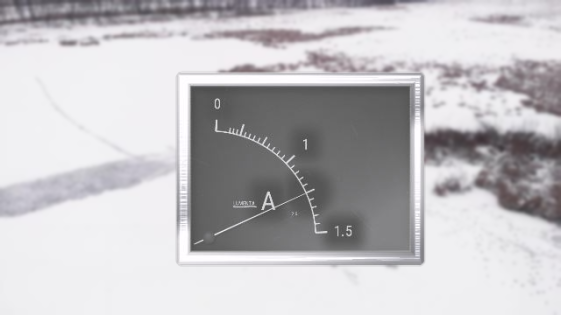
A 1.25
